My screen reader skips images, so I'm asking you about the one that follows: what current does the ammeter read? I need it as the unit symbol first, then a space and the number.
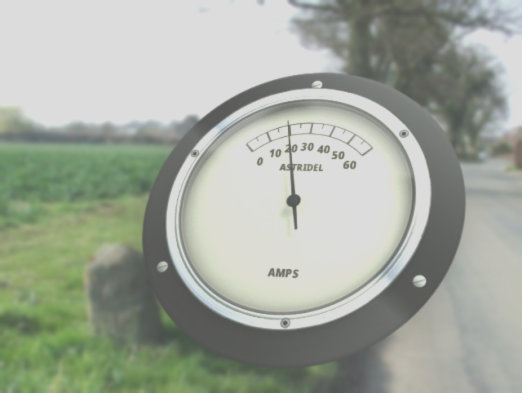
A 20
